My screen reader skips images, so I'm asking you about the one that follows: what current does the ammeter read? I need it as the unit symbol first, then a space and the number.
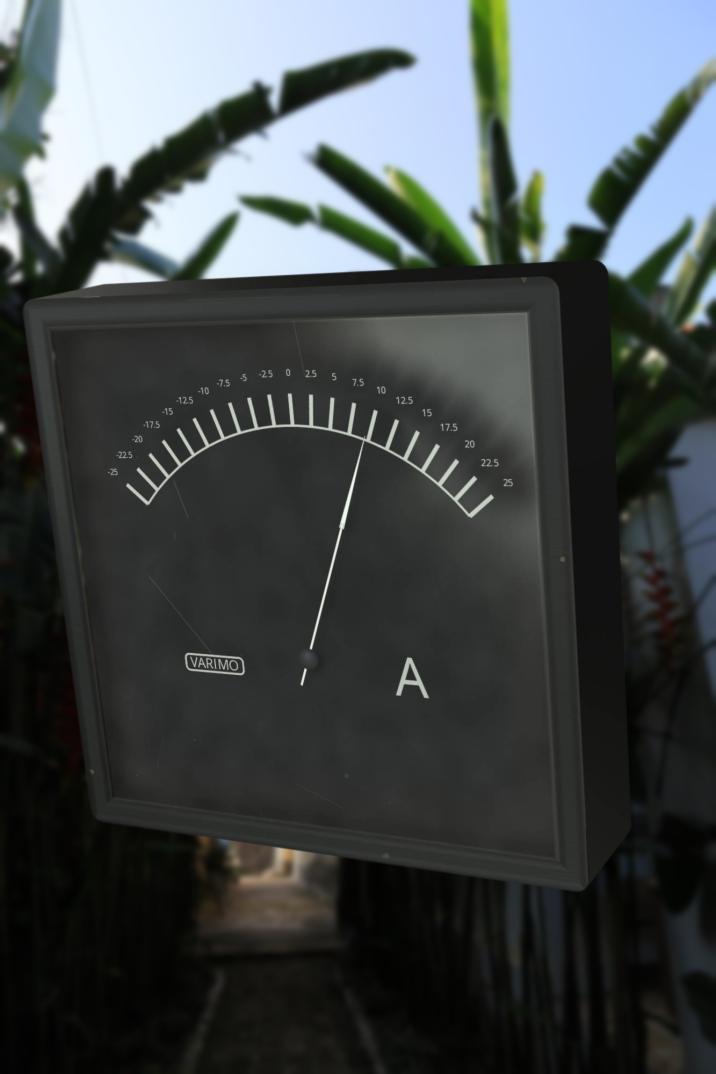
A 10
